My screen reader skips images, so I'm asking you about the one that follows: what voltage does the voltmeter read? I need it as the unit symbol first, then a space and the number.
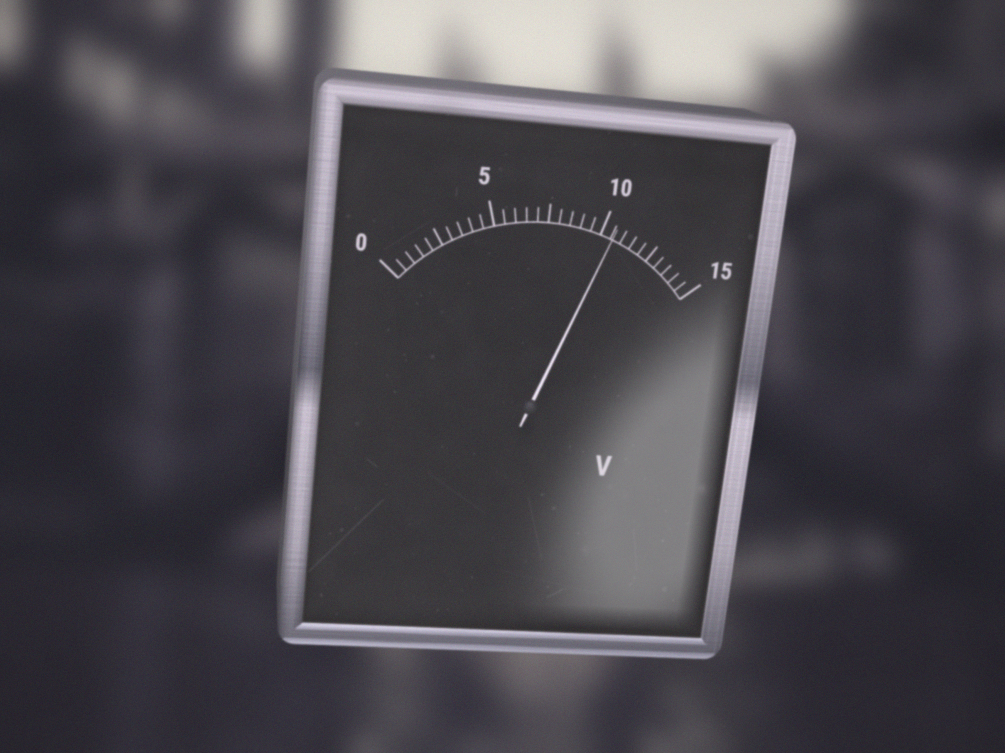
V 10.5
